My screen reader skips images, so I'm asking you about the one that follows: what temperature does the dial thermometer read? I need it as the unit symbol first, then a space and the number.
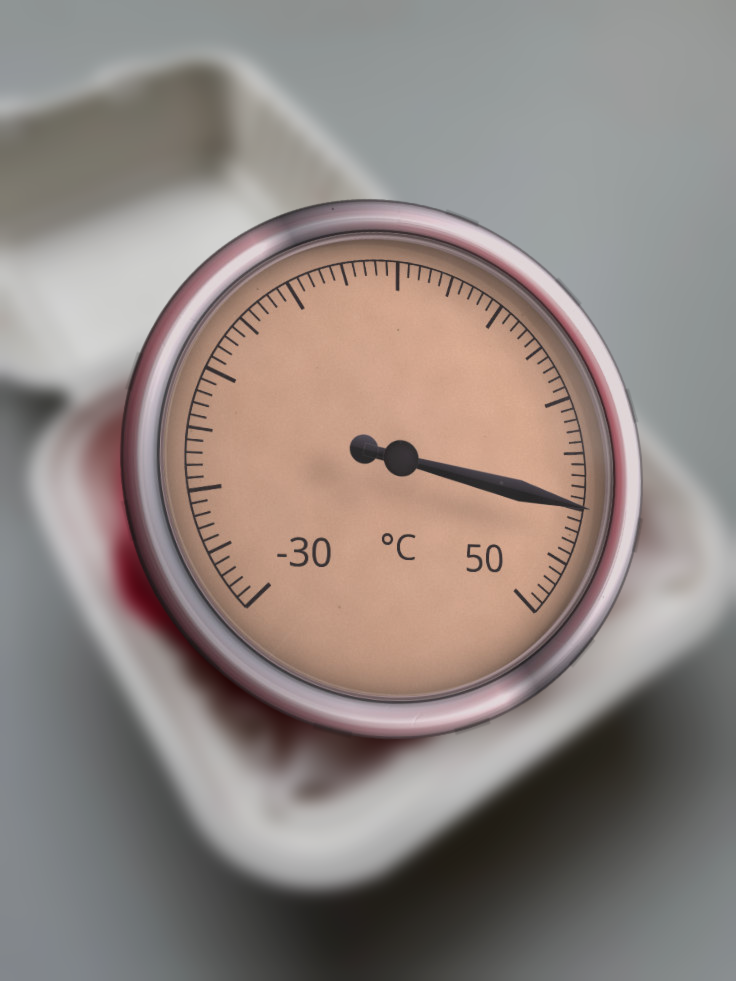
°C 40
